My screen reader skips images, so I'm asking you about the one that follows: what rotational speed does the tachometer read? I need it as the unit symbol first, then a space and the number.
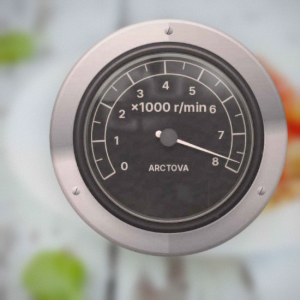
rpm 7750
